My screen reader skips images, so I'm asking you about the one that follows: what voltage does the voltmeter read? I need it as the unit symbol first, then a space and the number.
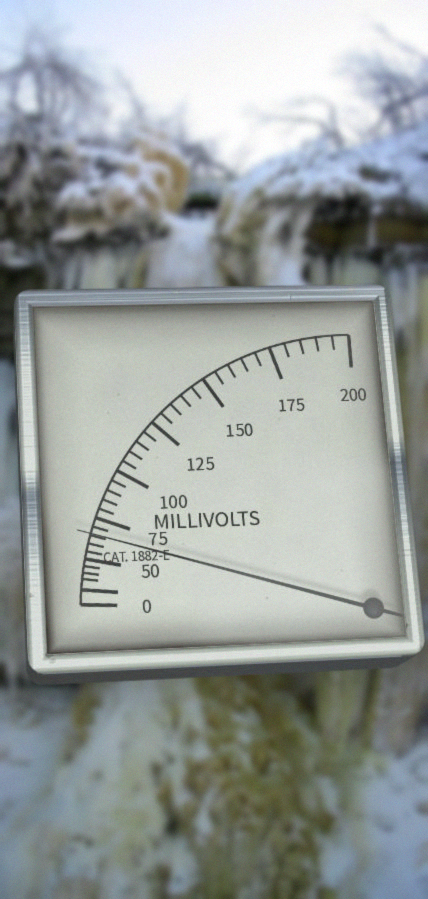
mV 65
